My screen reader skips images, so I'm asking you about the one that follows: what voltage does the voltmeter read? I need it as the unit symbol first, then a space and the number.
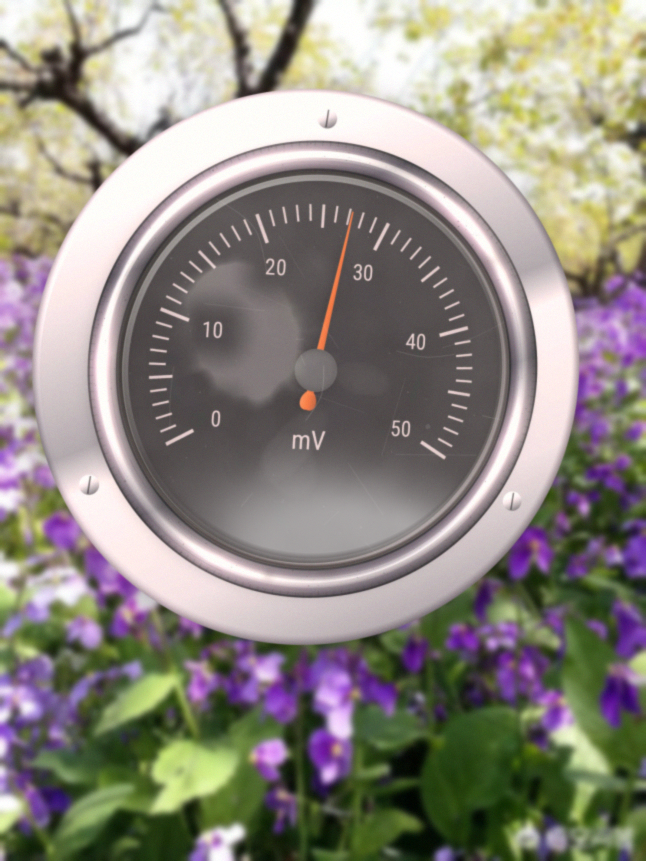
mV 27
